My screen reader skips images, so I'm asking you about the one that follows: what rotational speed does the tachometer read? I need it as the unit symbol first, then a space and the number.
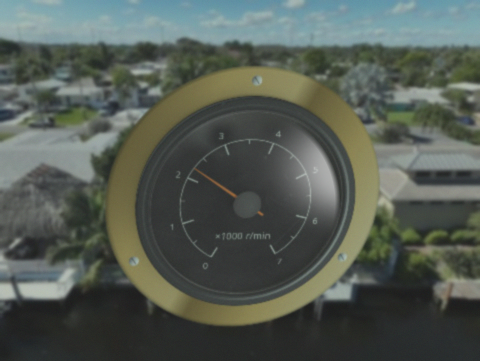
rpm 2250
